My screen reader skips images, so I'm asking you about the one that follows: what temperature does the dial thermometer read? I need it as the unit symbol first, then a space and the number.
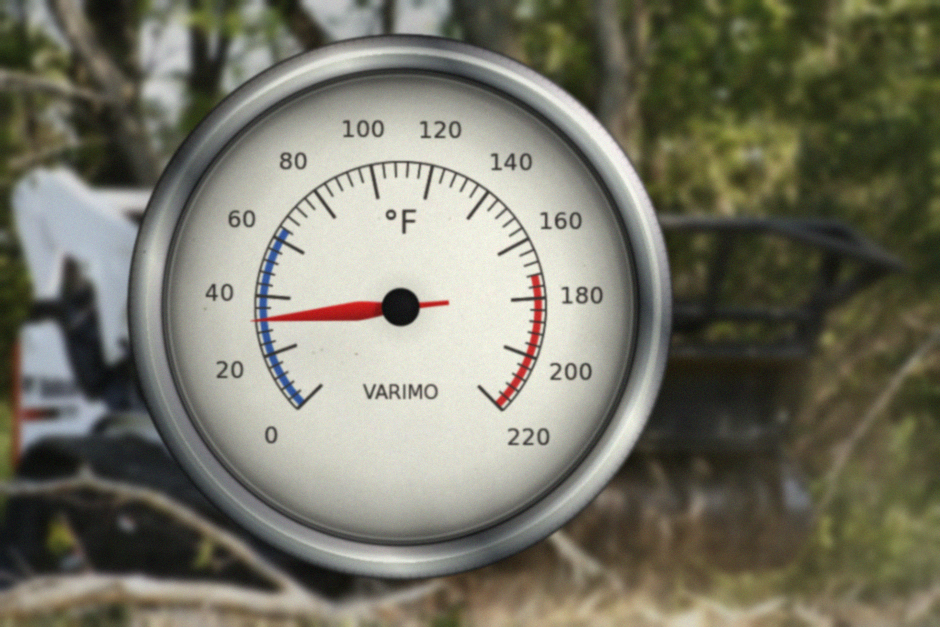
°F 32
